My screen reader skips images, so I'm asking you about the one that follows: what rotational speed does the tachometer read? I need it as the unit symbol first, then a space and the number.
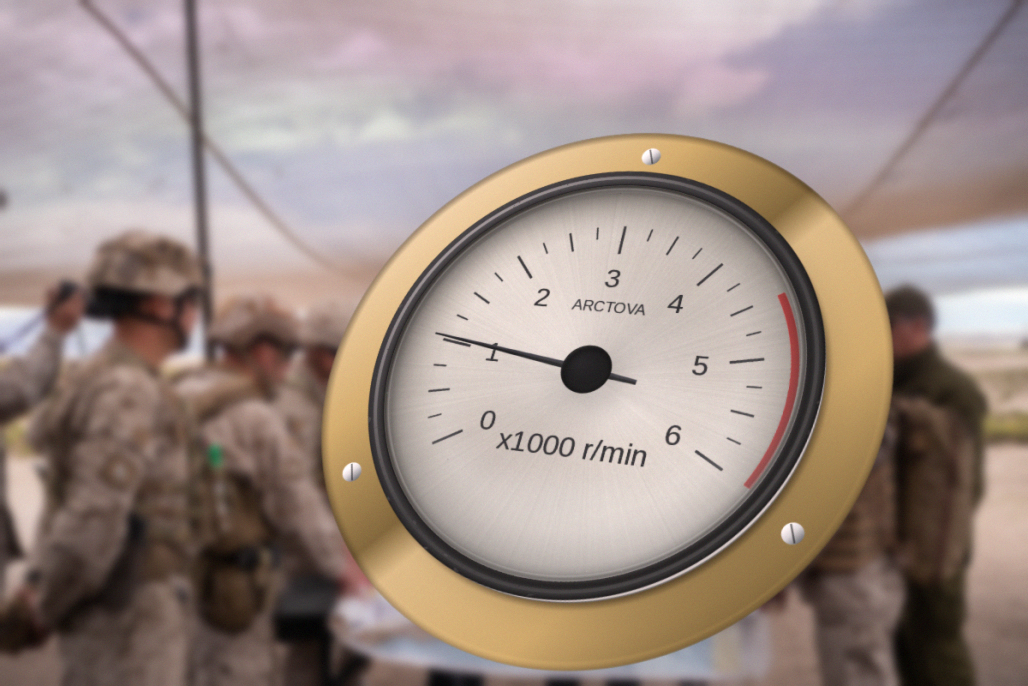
rpm 1000
